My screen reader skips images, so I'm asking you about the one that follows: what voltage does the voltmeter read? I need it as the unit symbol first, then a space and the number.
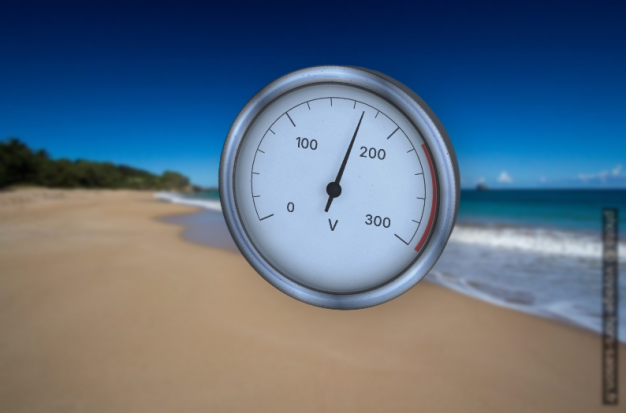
V 170
